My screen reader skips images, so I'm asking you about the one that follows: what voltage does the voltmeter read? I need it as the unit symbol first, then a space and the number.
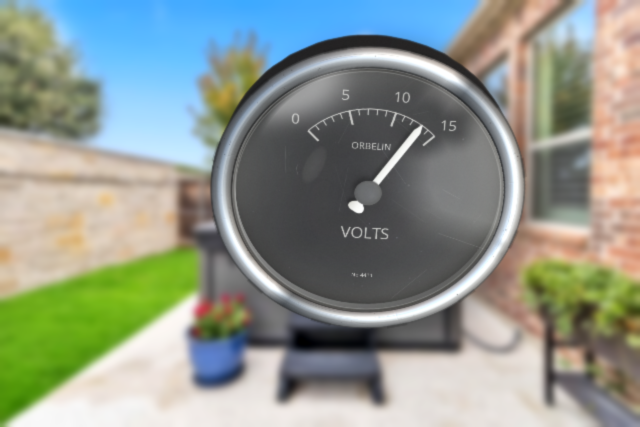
V 13
